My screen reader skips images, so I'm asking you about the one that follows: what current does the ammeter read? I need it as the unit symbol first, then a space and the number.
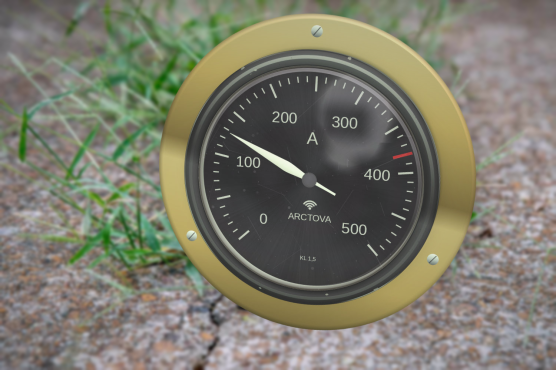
A 130
